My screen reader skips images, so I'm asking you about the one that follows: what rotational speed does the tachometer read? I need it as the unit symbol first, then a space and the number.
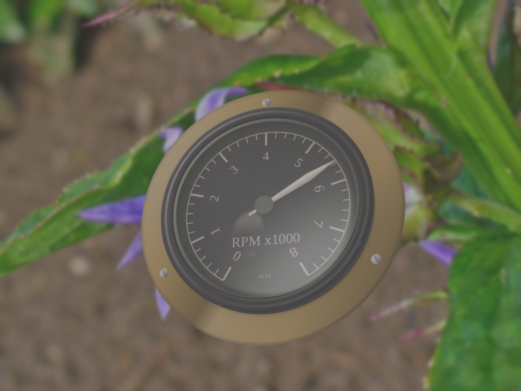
rpm 5600
